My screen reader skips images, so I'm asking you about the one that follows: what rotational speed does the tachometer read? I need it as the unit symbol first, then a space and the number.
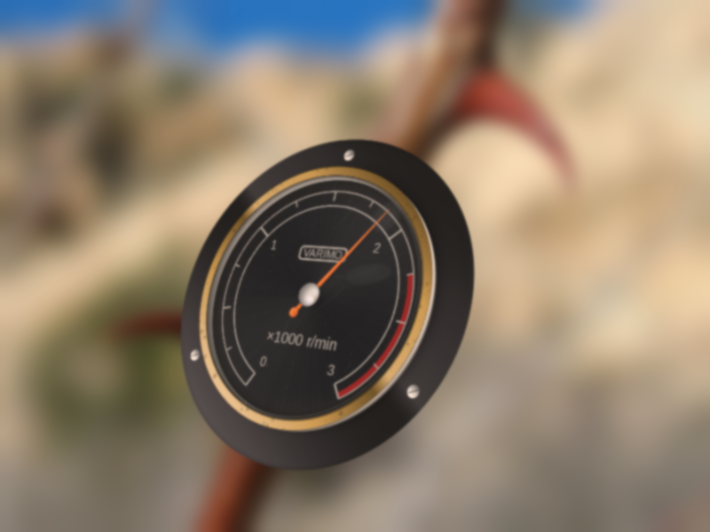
rpm 1875
